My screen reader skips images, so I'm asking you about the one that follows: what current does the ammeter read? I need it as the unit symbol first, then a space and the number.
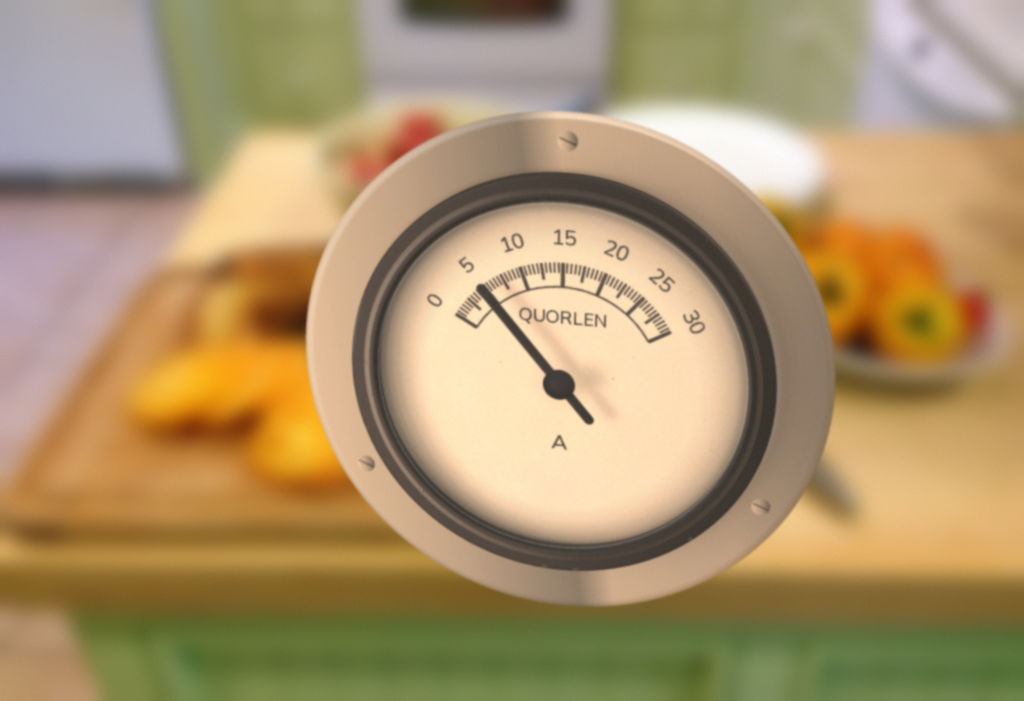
A 5
